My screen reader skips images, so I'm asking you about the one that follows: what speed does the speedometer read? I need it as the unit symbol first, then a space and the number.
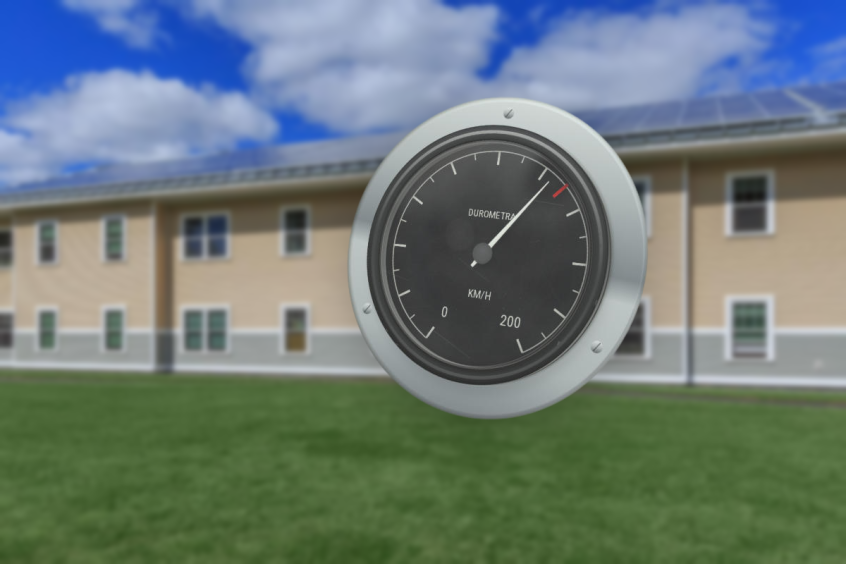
km/h 125
